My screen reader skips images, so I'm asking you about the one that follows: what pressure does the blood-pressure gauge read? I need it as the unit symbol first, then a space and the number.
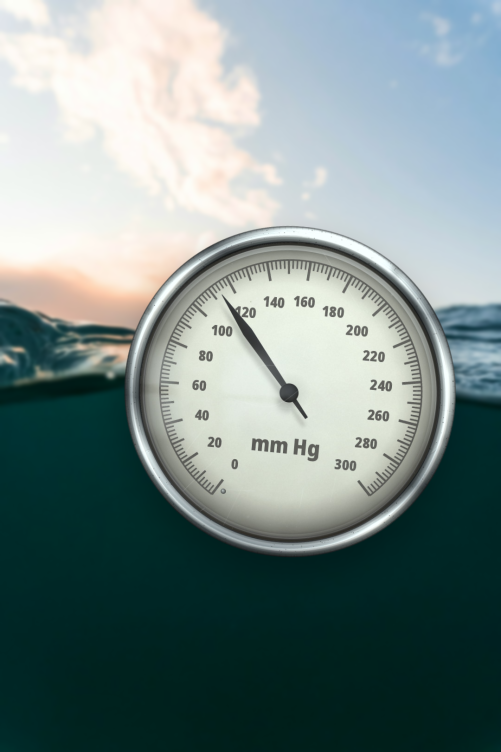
mmHg 114
